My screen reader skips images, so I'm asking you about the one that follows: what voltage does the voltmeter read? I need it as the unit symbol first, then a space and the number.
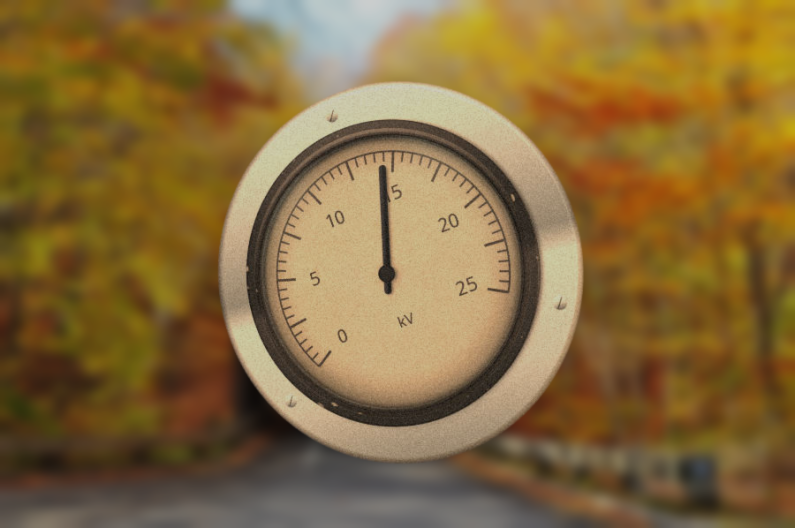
kV 14.5
